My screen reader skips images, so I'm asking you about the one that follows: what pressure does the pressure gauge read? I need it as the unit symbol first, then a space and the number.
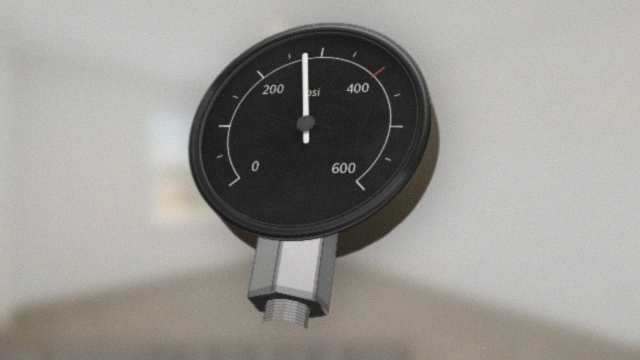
psi 275
